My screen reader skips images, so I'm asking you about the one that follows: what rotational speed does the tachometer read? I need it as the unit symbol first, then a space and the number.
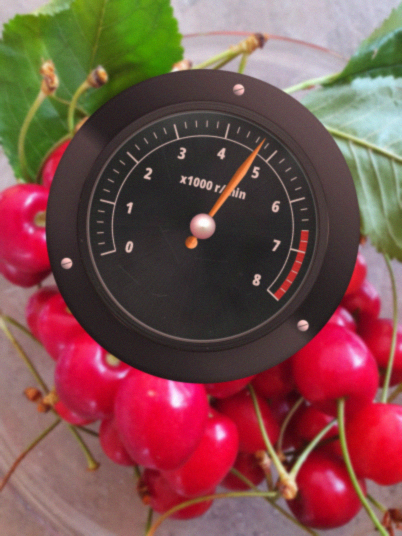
rpm 4700
